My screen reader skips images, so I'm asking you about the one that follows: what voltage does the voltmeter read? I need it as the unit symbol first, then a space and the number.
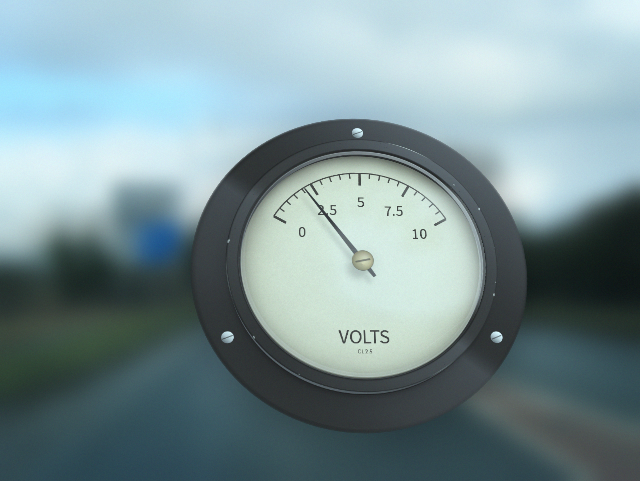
V 2
